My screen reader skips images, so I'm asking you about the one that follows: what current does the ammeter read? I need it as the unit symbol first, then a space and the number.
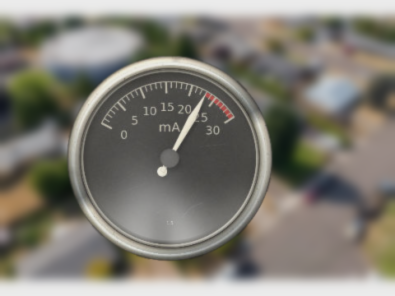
mA 23
